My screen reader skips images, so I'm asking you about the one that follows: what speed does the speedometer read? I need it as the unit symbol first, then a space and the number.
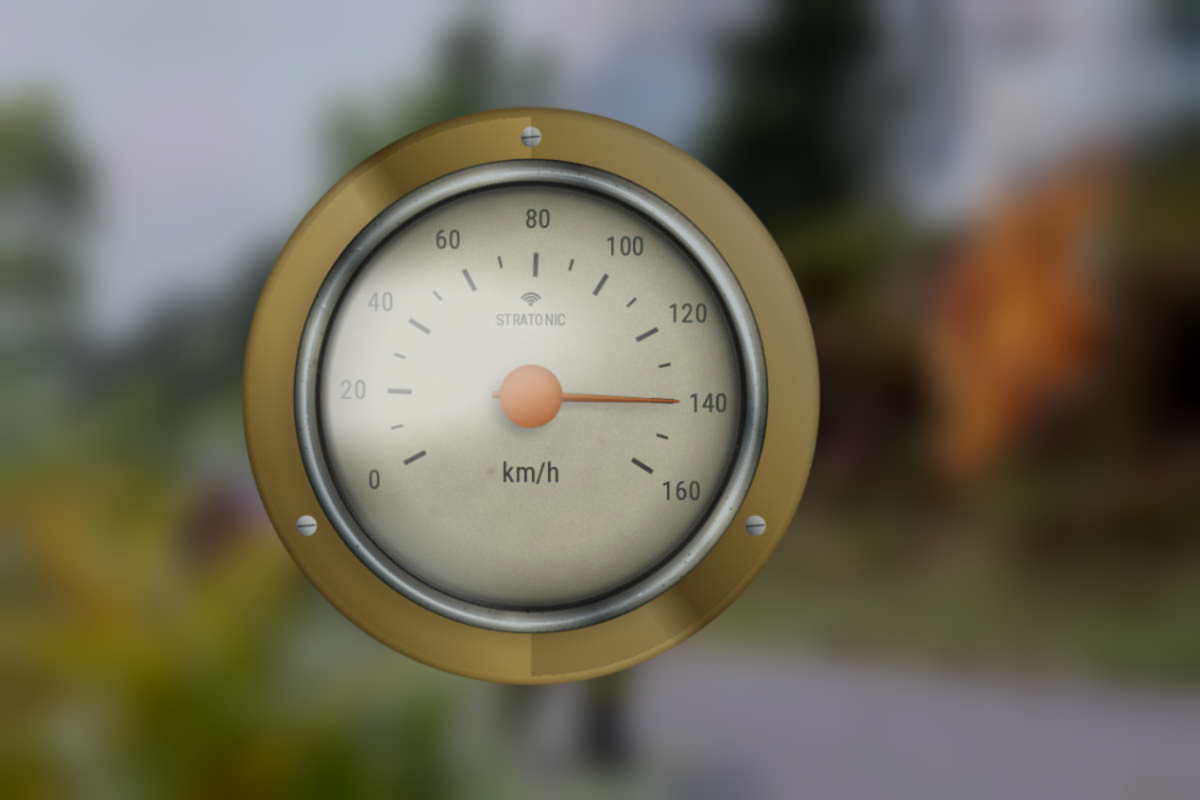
km/h 140
